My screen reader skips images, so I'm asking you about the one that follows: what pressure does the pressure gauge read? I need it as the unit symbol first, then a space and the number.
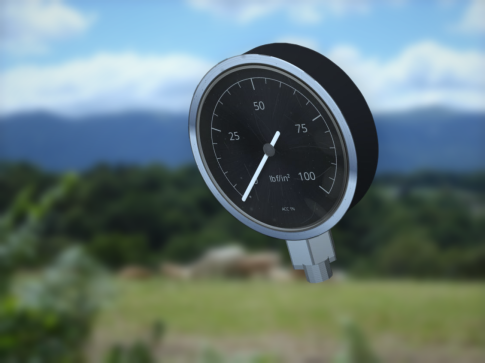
psi 0
